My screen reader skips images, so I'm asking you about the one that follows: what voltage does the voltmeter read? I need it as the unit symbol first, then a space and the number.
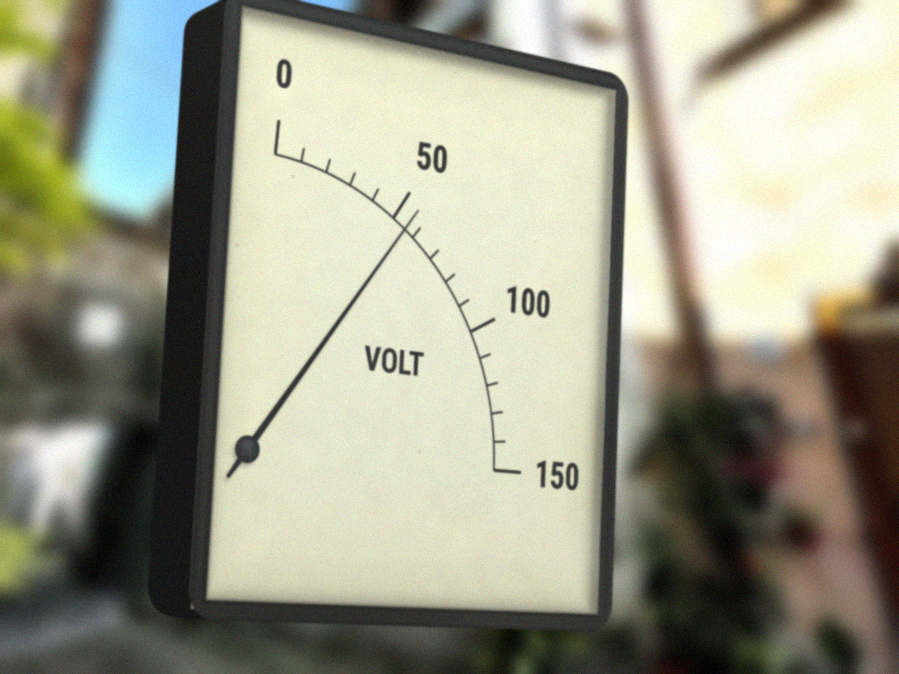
V 55
